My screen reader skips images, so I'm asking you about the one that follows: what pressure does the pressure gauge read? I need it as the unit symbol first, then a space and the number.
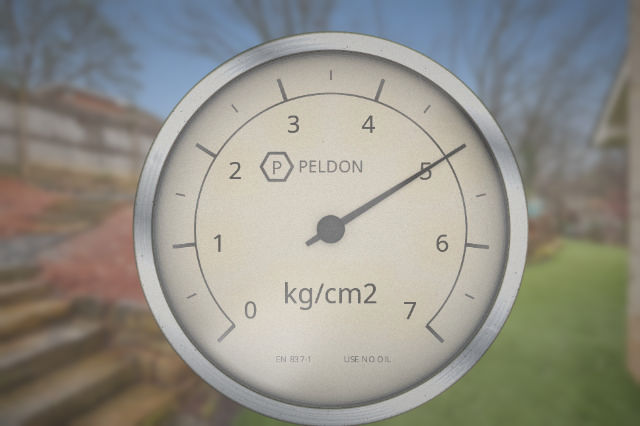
kg/cm² 5
